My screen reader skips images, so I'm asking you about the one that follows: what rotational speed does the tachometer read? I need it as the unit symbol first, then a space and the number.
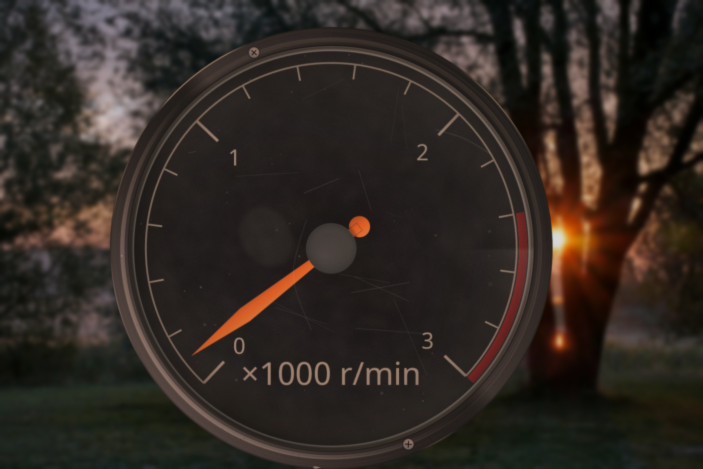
rpm 100
